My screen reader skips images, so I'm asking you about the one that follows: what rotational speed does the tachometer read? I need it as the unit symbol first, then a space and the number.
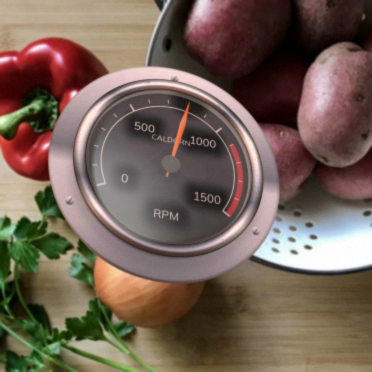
rpm 800
